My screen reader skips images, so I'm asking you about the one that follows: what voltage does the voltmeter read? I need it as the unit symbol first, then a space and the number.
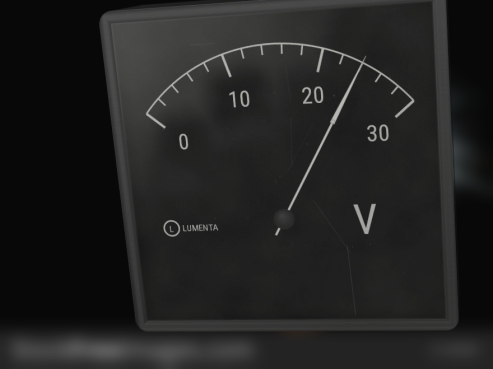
V 24
